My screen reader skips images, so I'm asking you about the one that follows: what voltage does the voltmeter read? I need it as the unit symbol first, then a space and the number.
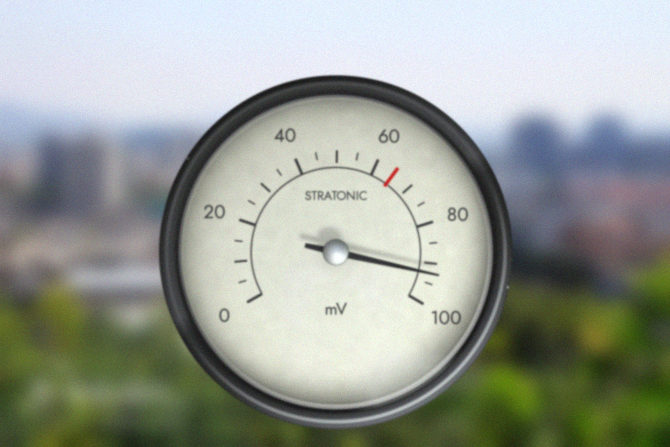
mV 92.5
